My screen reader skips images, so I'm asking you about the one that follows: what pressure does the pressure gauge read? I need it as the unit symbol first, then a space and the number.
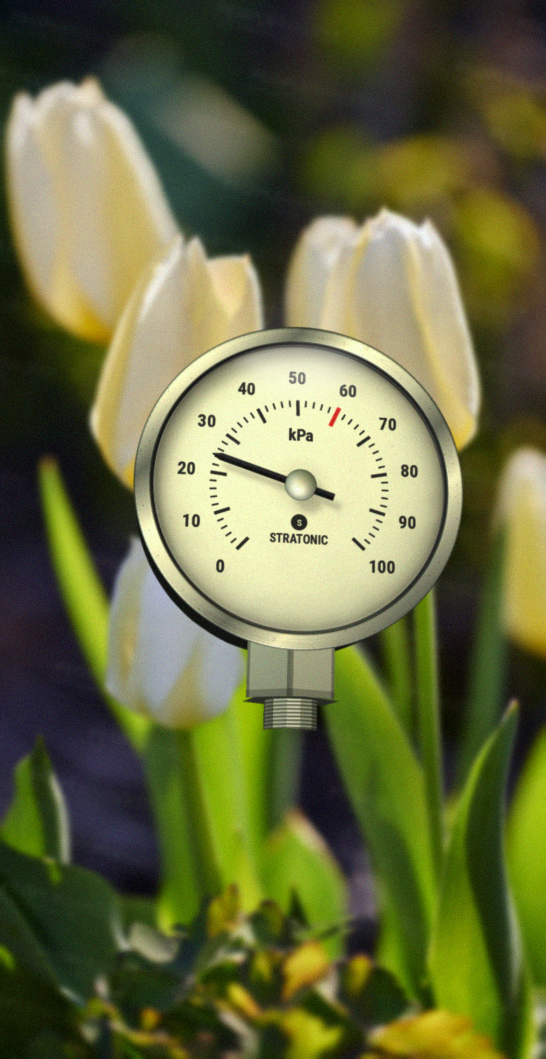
kPa 24
